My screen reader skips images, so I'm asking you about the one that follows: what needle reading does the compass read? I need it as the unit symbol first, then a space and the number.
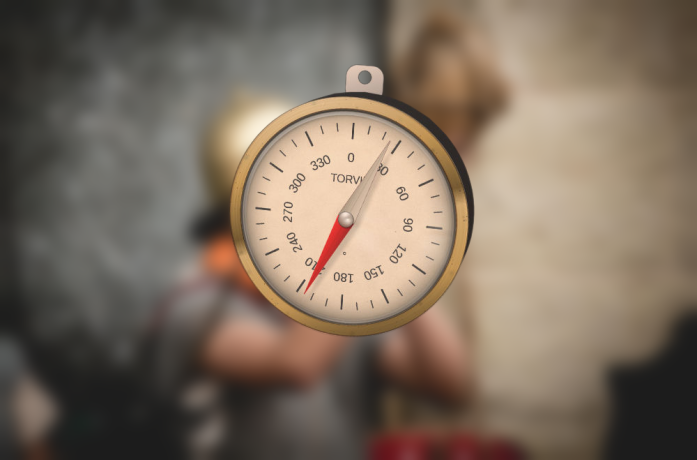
° 205
